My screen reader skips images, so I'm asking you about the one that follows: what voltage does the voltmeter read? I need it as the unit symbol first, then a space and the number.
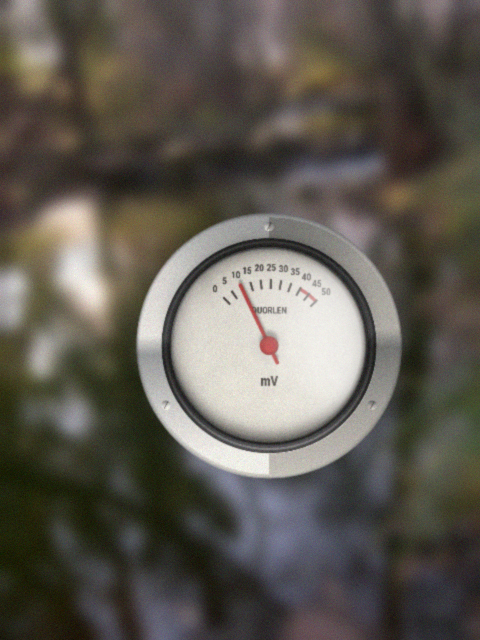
mV 10
